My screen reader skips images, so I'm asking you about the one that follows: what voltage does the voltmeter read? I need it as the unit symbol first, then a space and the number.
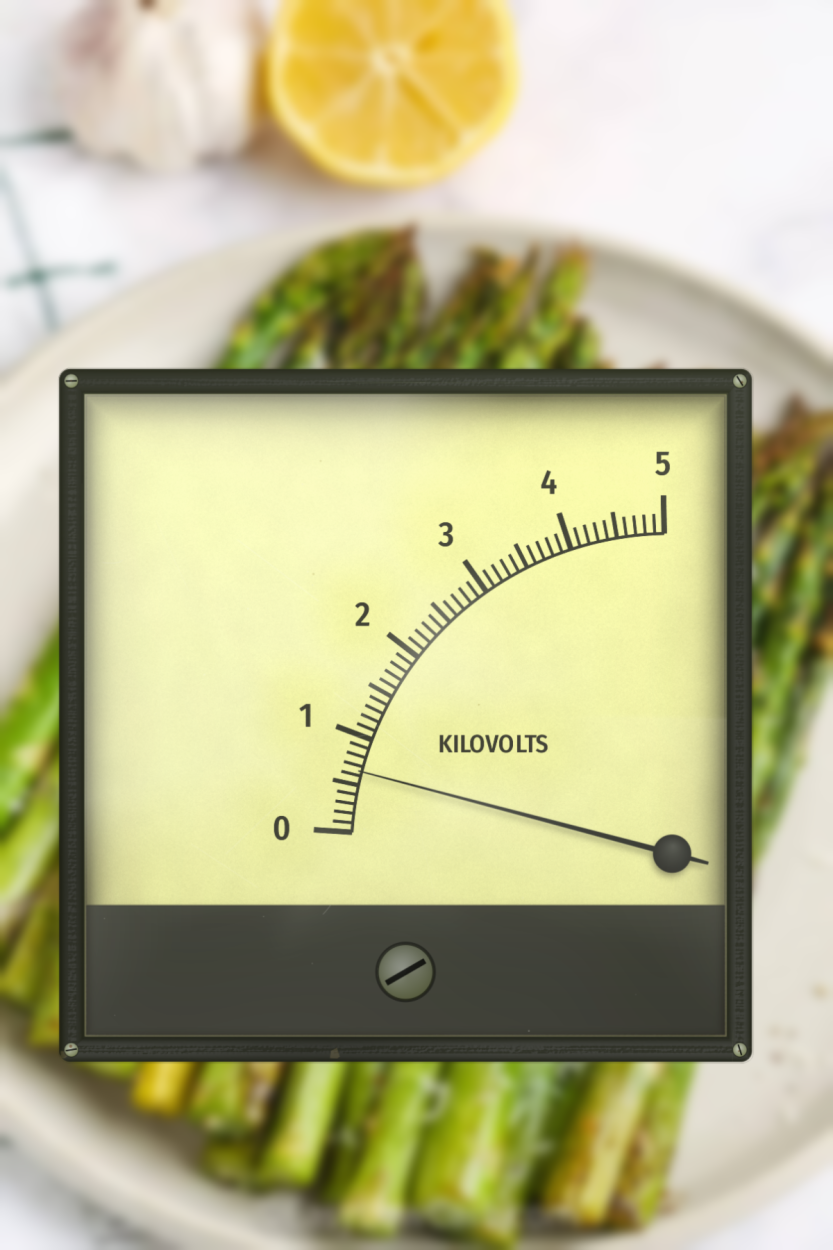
kV 0.65
